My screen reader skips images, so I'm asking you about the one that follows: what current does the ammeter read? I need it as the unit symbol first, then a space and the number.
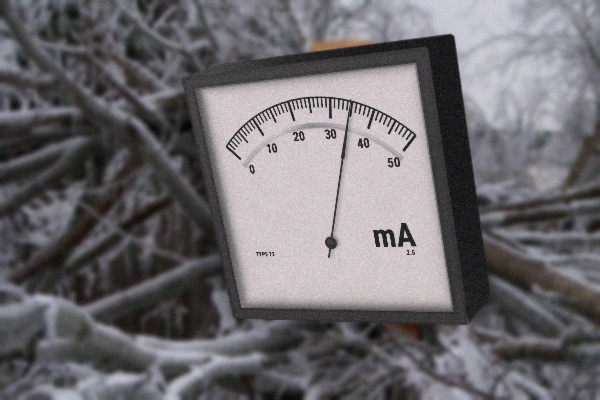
mA 35
